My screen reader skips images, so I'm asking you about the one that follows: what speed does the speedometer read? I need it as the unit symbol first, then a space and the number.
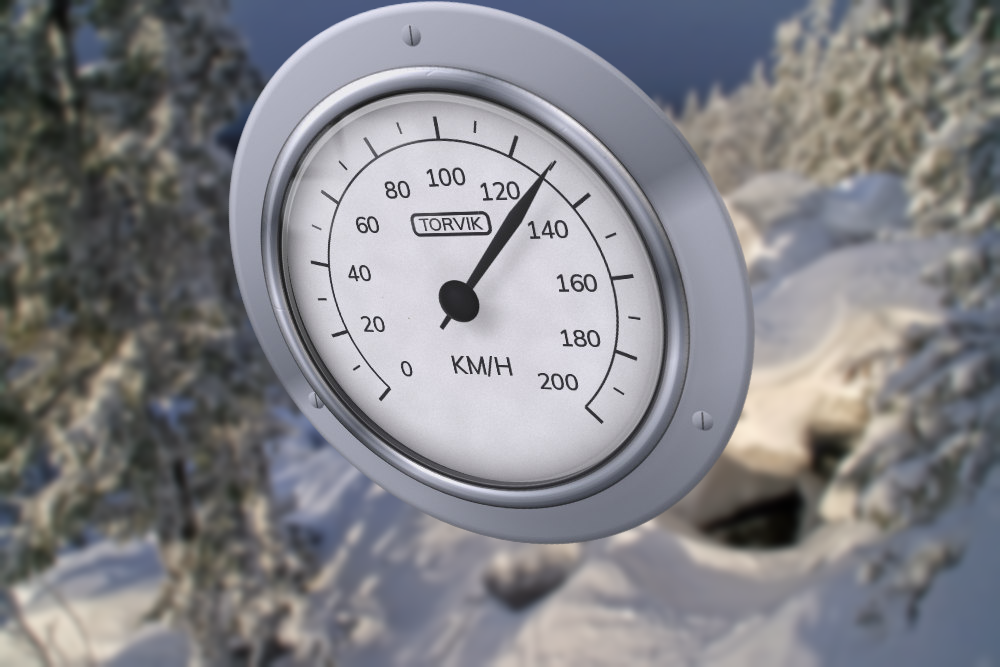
km/h 130
